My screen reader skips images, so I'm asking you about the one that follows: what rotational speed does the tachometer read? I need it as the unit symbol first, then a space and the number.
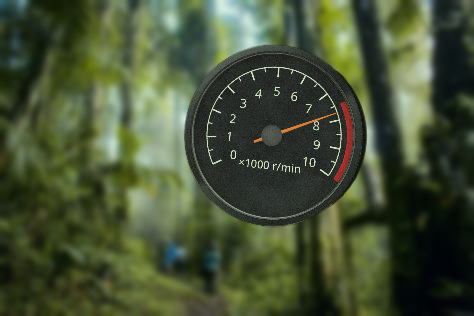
rpm 7750
